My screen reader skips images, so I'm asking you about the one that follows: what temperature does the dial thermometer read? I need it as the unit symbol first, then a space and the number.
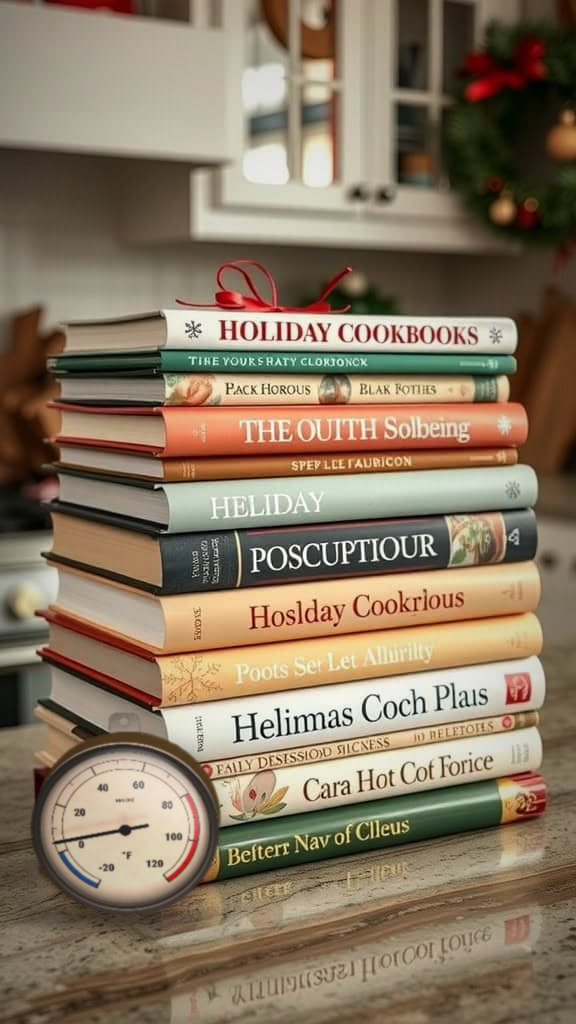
°F 5
